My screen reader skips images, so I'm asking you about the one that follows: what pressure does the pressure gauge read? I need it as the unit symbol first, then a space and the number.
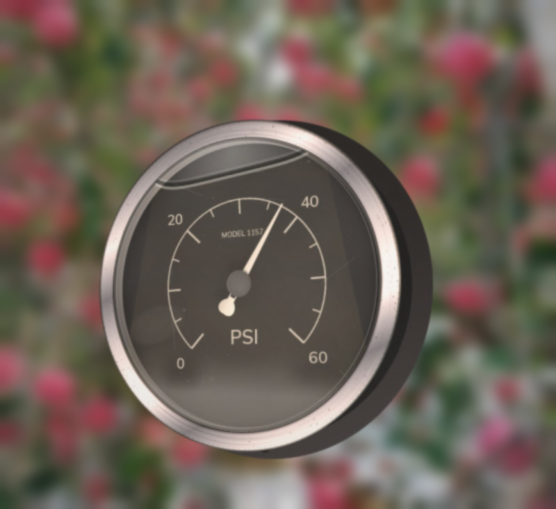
psi 37.5
